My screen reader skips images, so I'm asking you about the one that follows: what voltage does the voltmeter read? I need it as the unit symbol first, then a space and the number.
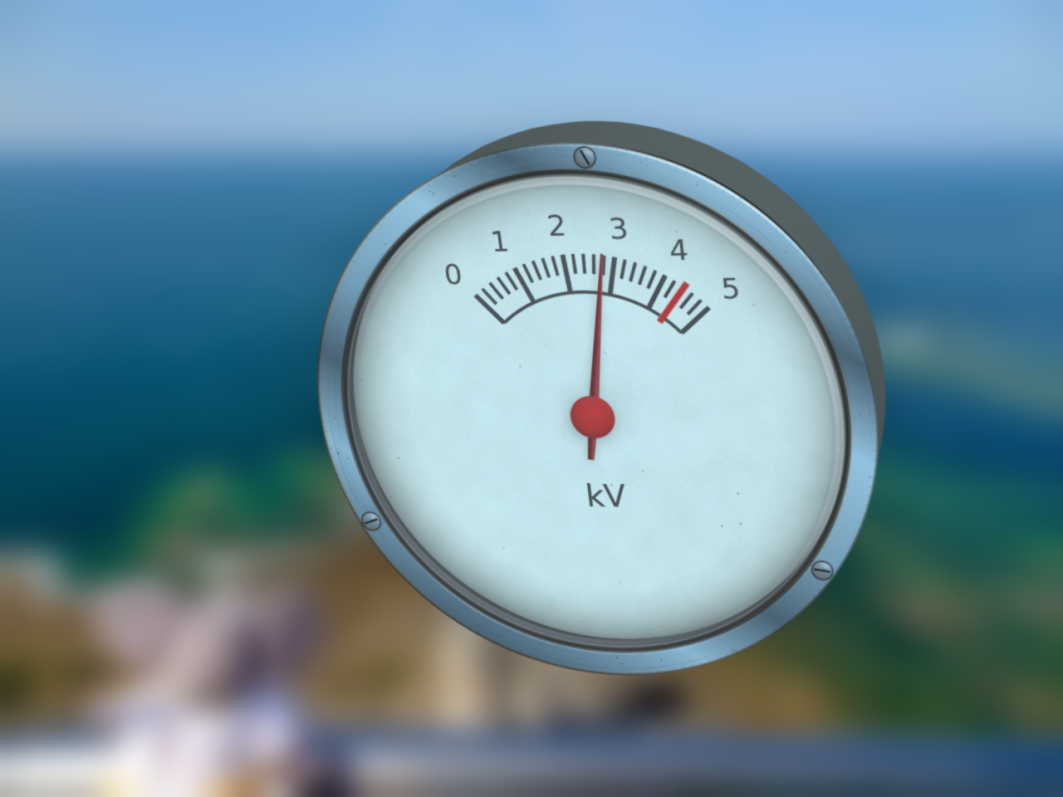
kV 2.8
